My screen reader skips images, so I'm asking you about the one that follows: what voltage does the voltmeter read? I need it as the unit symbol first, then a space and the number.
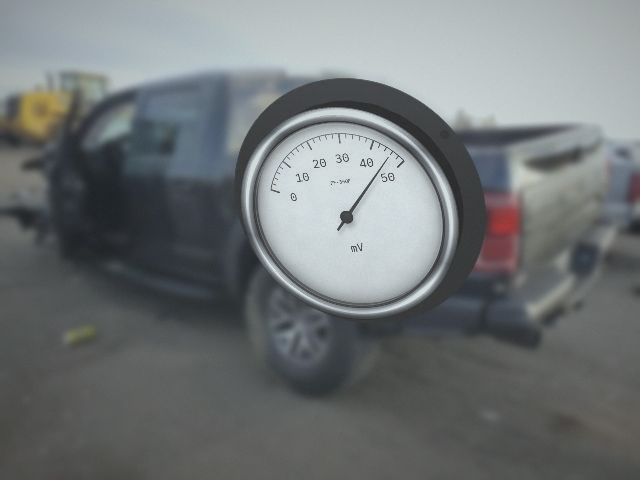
mV 46
